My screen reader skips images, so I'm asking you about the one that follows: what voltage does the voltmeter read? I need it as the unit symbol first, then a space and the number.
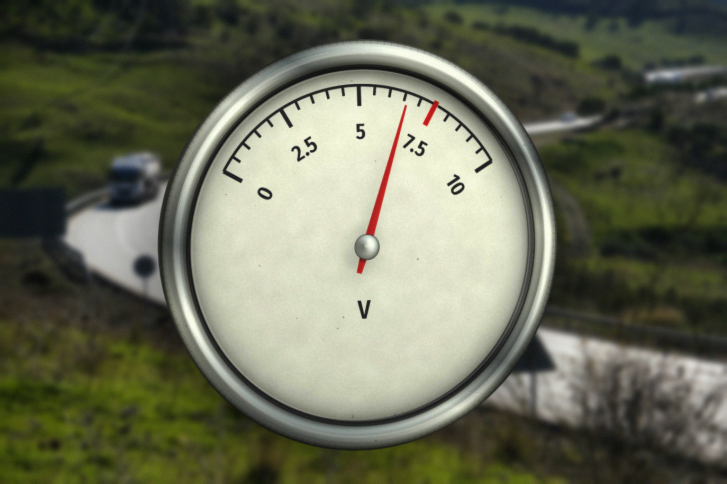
V 6.5
